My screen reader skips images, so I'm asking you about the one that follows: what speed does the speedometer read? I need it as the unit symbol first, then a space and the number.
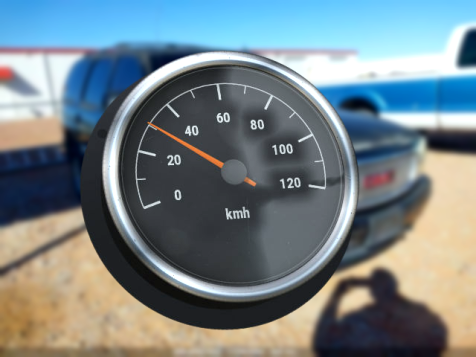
km/h 30
